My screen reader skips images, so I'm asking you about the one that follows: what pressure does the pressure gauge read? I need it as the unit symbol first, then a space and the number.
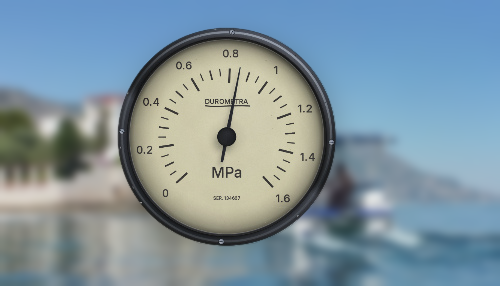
MPa 0.85
